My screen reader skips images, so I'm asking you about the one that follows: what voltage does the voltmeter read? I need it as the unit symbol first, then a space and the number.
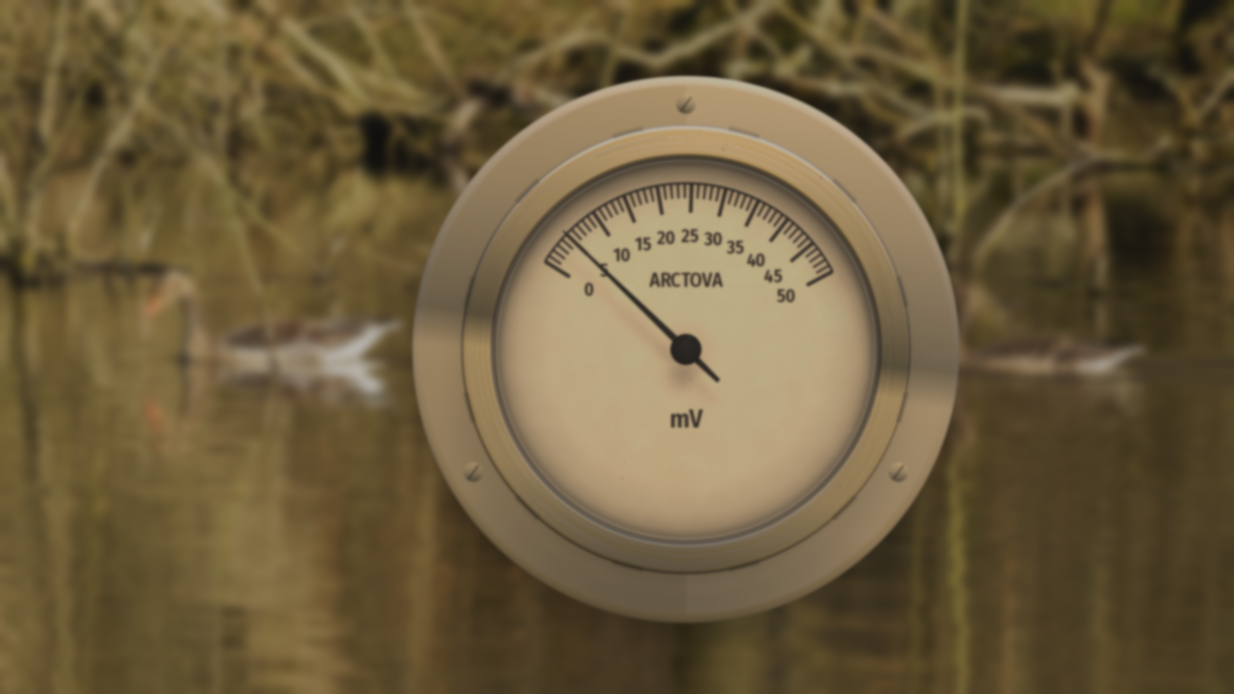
mV 5
